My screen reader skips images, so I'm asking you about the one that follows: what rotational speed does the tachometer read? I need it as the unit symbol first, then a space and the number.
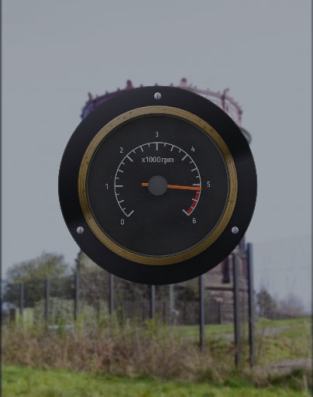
rpm 5125
